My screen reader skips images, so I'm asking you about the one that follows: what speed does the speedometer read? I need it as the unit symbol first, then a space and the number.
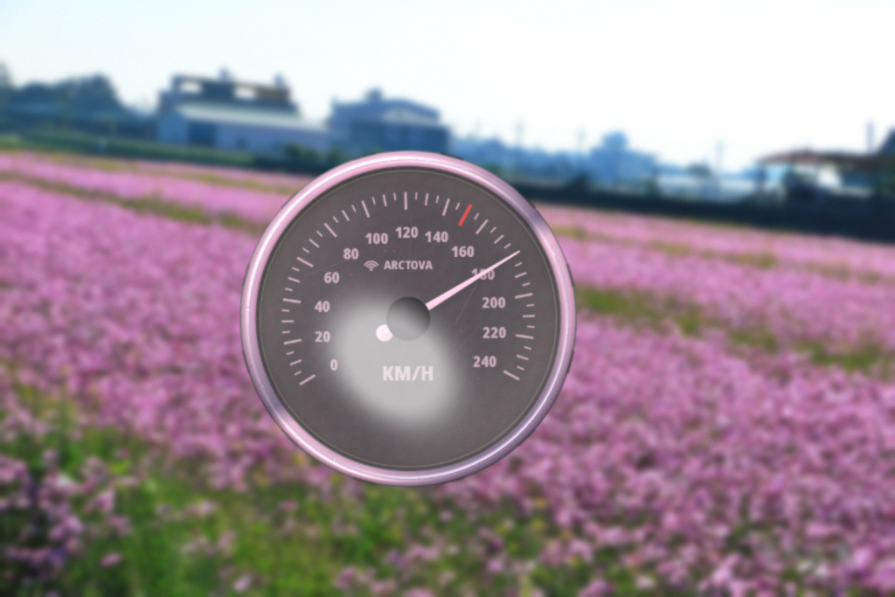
km/h 180
